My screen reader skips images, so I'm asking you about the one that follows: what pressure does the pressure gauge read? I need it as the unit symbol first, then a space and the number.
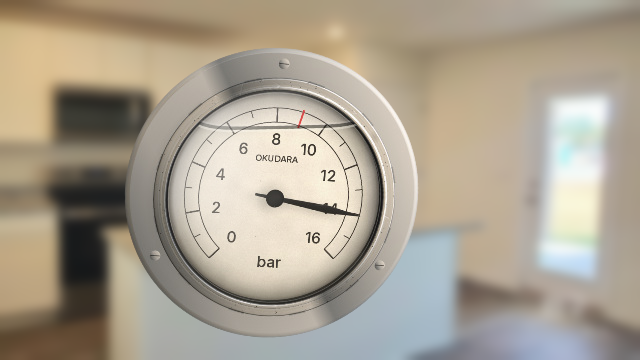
bar 14
